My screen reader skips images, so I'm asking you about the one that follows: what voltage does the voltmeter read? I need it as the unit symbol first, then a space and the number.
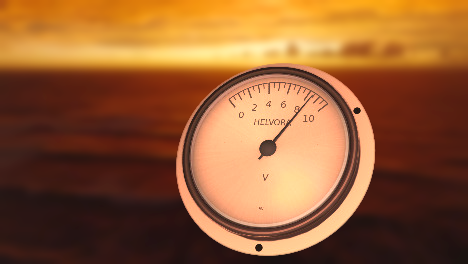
V 8.5
